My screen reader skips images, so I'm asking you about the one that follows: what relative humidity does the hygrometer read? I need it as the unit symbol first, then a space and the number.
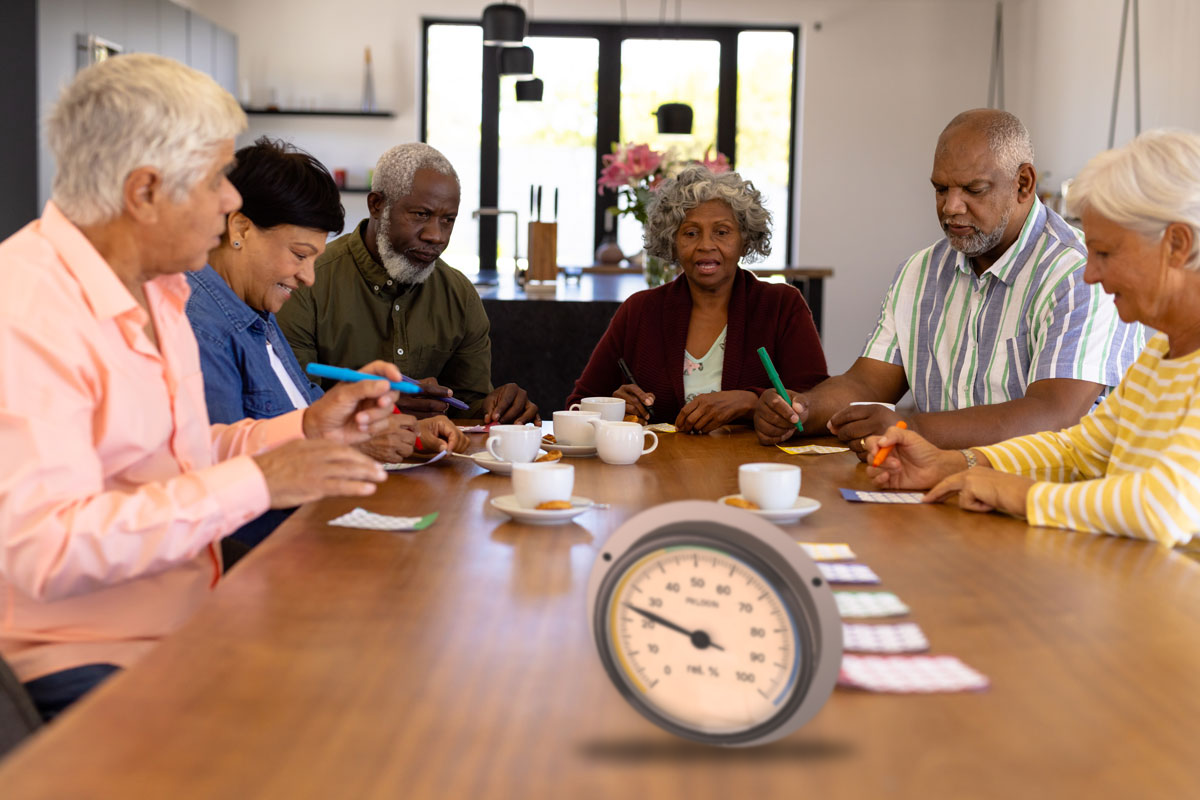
% 25
